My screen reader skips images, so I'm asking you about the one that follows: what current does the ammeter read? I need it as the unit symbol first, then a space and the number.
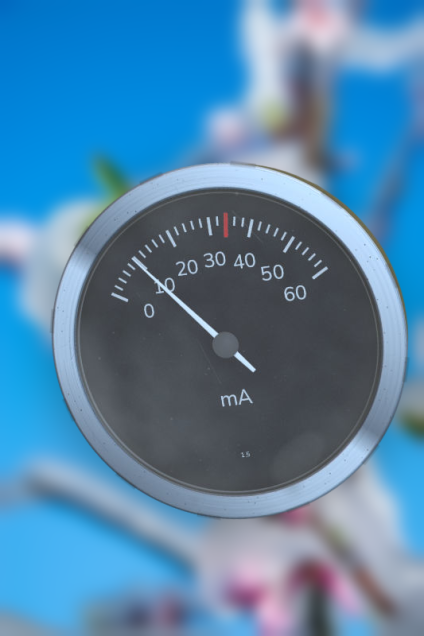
mA 10
